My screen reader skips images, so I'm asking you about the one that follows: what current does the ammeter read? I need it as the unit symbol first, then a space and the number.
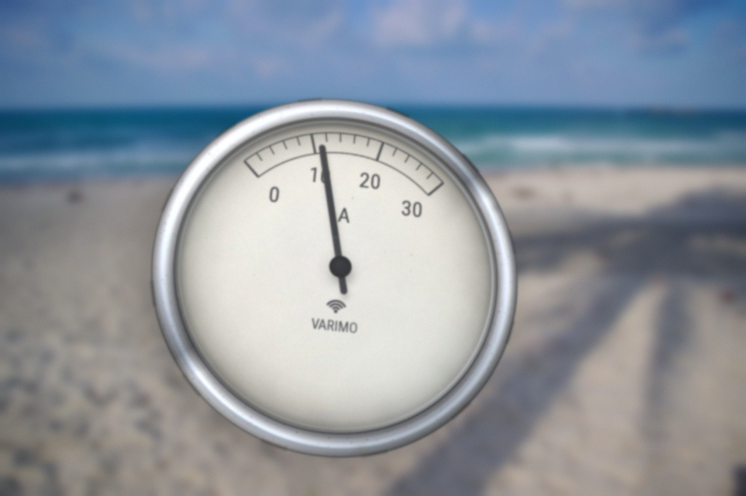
A 11
